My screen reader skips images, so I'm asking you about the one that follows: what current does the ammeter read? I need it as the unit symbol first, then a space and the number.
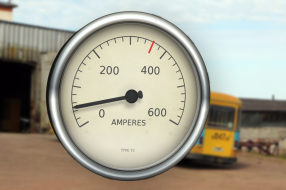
A 50
